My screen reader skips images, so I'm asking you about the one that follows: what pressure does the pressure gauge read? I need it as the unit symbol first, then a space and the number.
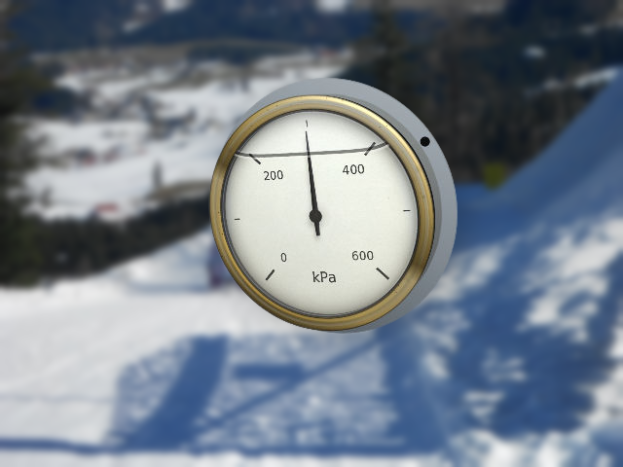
kPa 300
